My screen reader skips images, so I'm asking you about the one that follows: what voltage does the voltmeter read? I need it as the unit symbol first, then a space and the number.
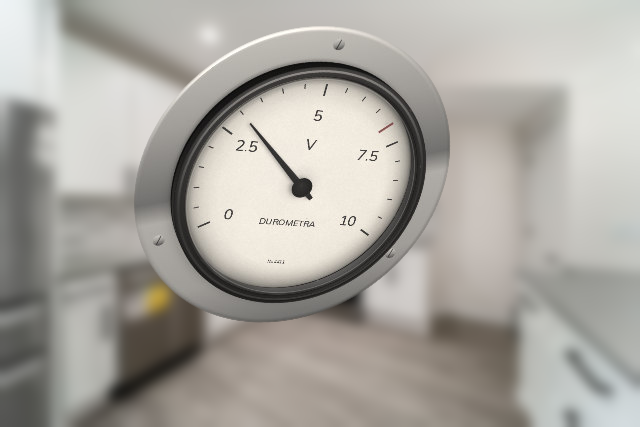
V 3
